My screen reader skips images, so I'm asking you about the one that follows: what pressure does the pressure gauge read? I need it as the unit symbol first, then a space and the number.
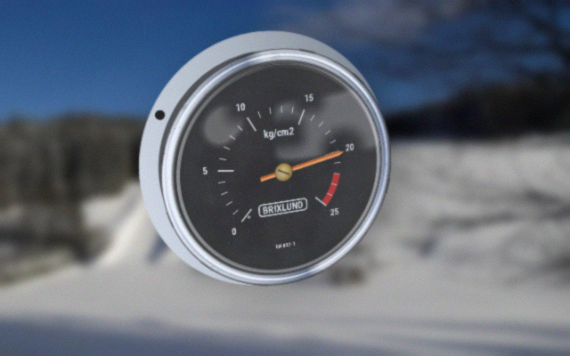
kg/cm² 20
